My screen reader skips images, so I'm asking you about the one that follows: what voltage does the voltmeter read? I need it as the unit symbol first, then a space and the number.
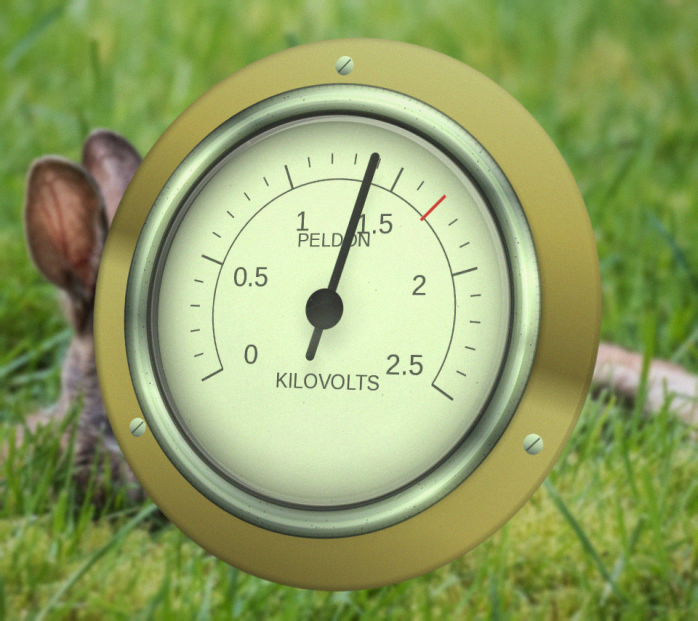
kV 1.4
